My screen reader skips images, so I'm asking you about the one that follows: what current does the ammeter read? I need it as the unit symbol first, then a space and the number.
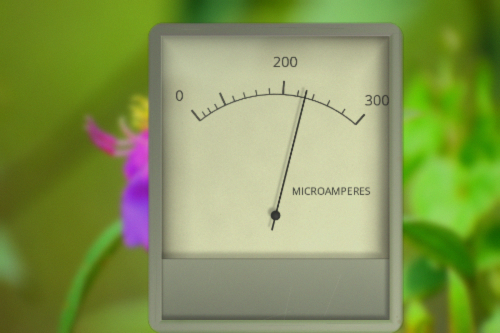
µA 230
